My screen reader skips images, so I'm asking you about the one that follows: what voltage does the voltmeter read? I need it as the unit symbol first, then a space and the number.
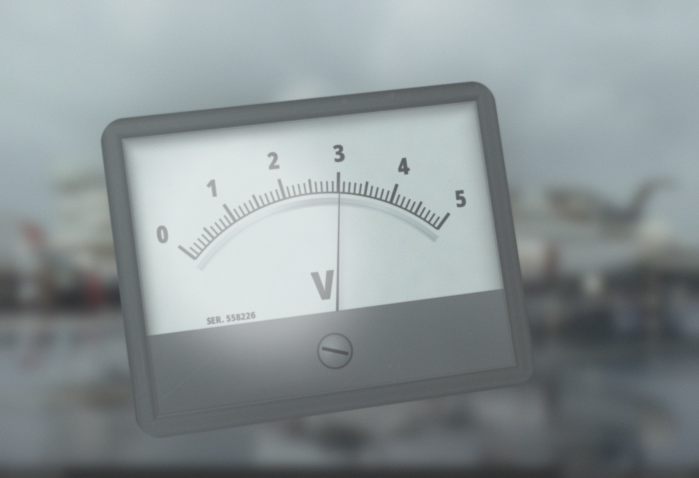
V 3
